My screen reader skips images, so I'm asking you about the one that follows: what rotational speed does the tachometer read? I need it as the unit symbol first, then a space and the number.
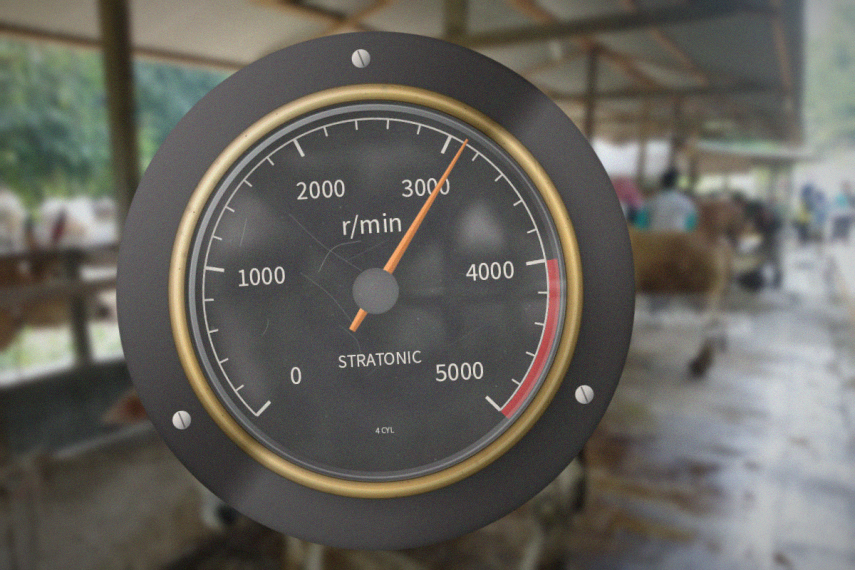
rpm 3100
